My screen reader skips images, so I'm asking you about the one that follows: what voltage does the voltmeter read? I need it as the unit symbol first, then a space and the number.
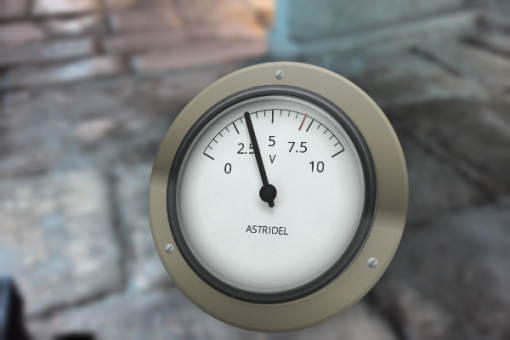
V 3.5
